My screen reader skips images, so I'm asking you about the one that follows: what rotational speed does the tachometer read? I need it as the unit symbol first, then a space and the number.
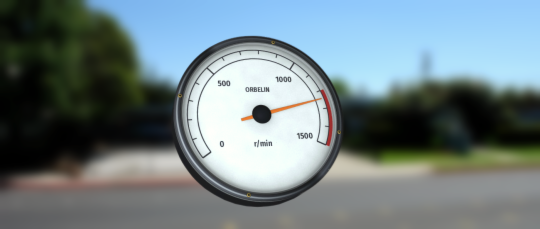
rpm 1250
